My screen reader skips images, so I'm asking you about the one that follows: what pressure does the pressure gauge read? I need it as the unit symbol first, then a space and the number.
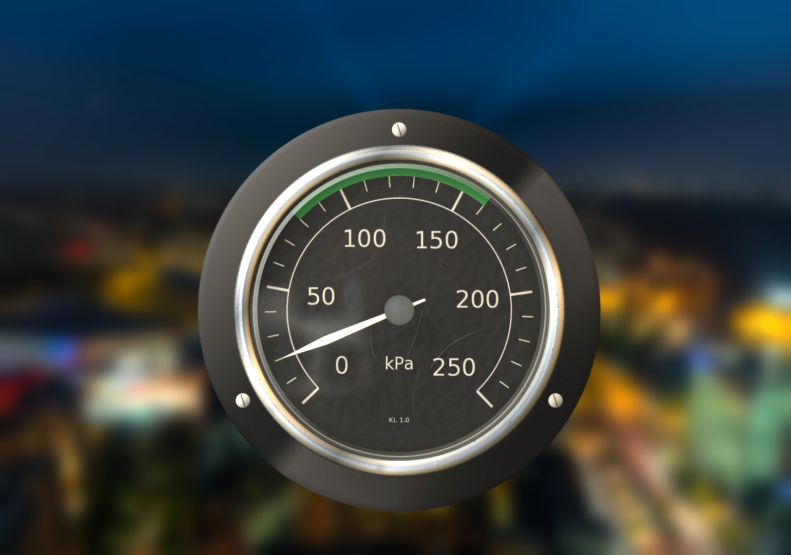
kPa 20
